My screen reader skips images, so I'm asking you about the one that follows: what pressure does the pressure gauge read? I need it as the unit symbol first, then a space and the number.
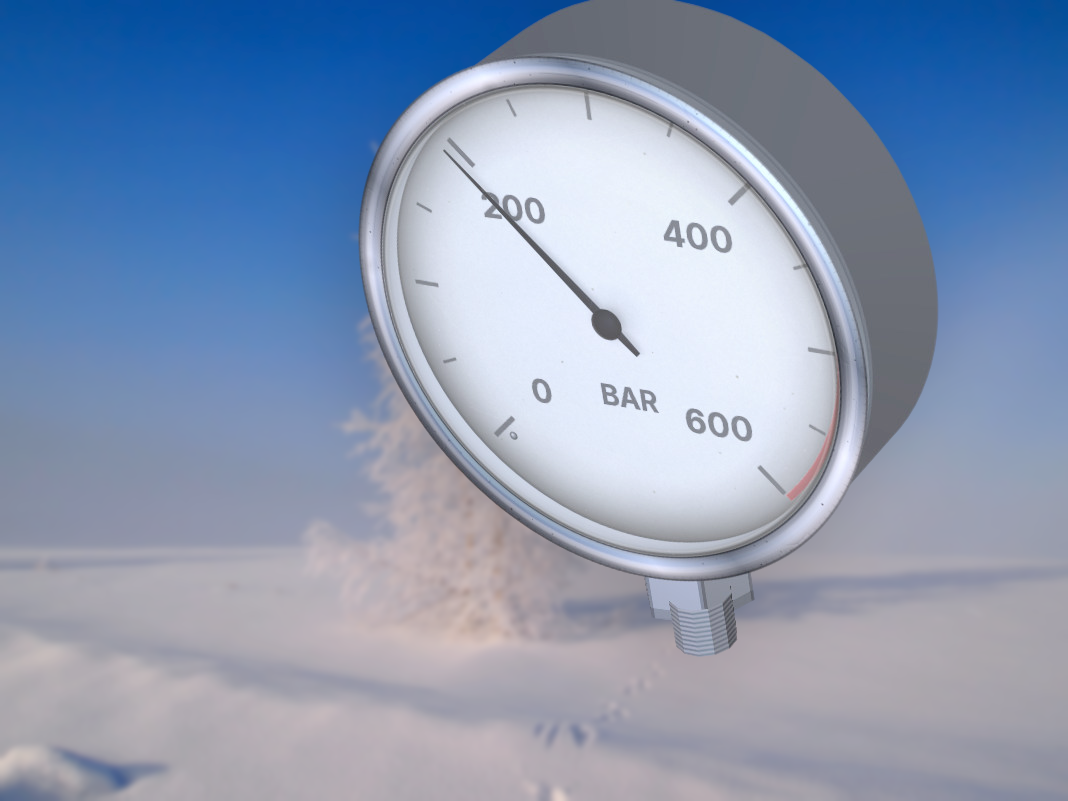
bar 200
